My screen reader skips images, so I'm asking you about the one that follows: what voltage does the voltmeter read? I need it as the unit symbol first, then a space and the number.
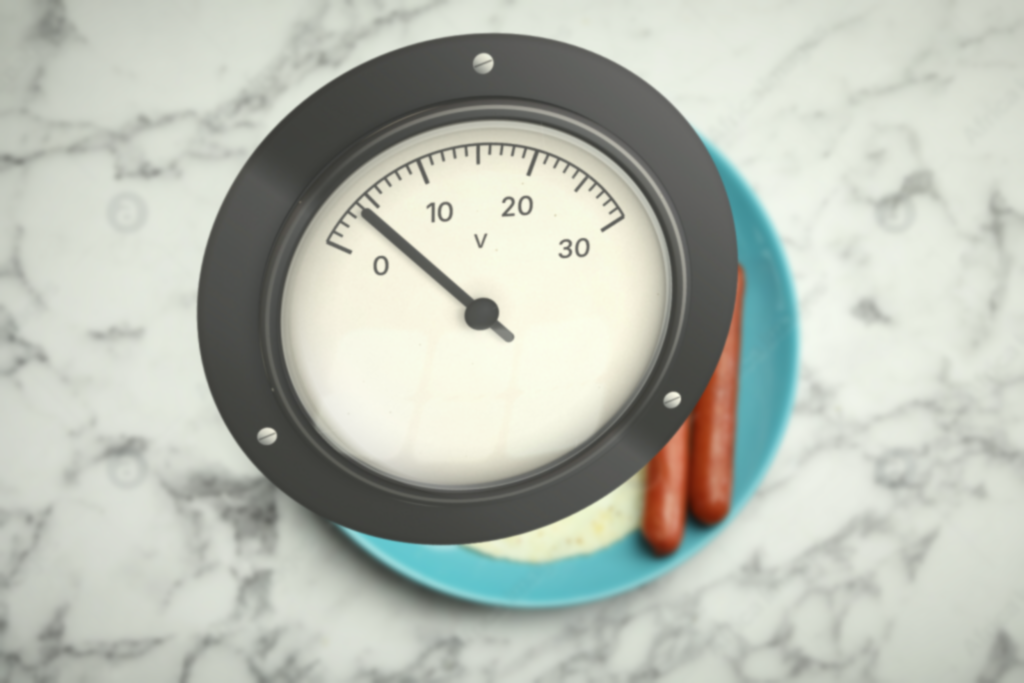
V 4
